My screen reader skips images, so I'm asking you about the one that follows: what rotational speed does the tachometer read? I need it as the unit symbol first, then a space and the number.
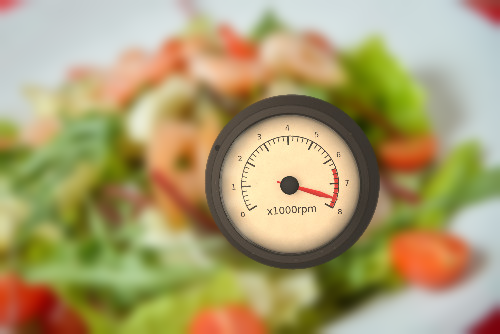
rpm 7600
